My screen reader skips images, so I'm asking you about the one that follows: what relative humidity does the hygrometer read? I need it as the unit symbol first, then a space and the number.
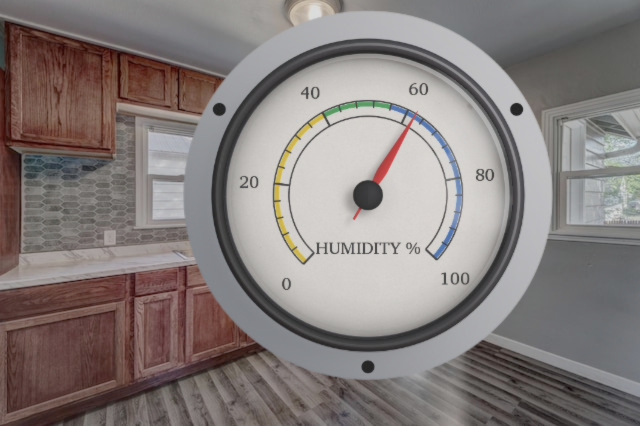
% 62
